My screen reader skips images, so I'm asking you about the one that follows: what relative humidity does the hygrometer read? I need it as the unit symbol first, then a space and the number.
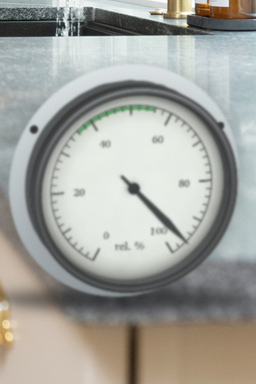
% 96
